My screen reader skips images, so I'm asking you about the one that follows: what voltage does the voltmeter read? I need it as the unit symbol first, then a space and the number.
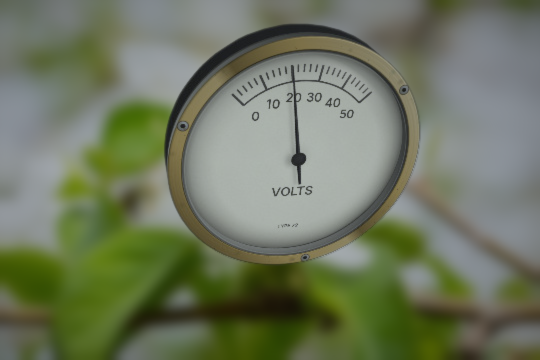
V 20
